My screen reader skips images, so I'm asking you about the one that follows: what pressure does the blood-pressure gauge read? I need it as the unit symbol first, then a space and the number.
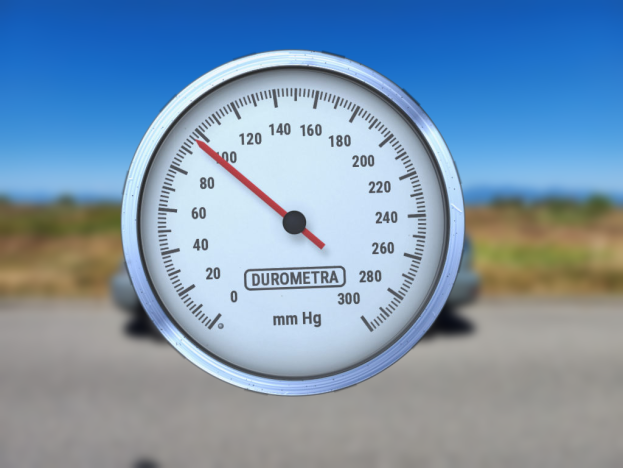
mmHg 96
